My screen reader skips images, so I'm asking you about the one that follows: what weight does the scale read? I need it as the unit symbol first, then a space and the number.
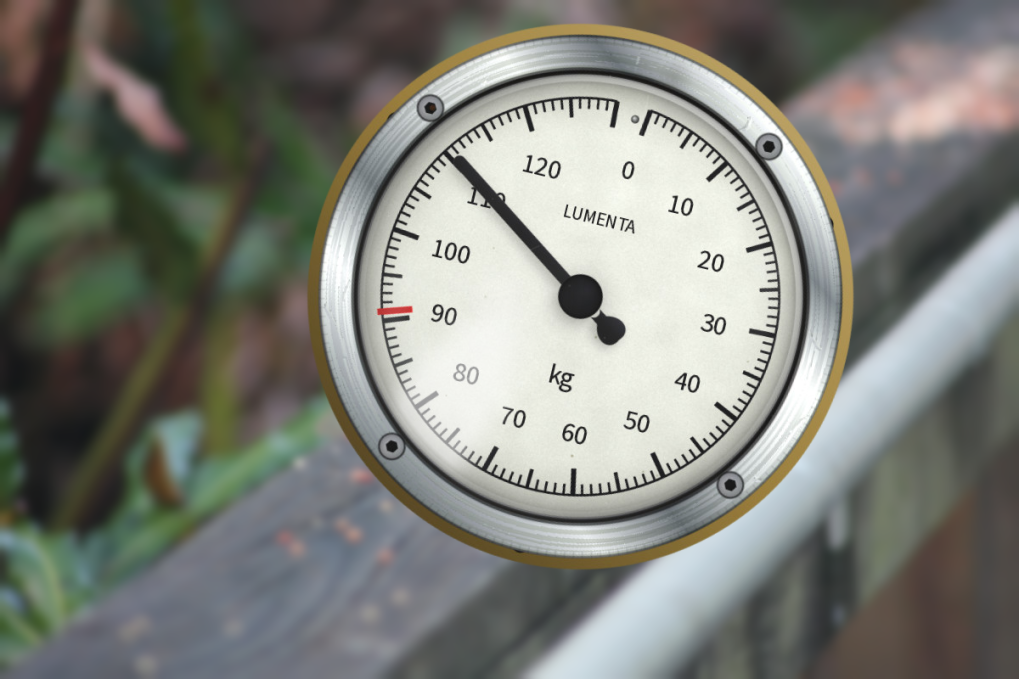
kg 110.5
